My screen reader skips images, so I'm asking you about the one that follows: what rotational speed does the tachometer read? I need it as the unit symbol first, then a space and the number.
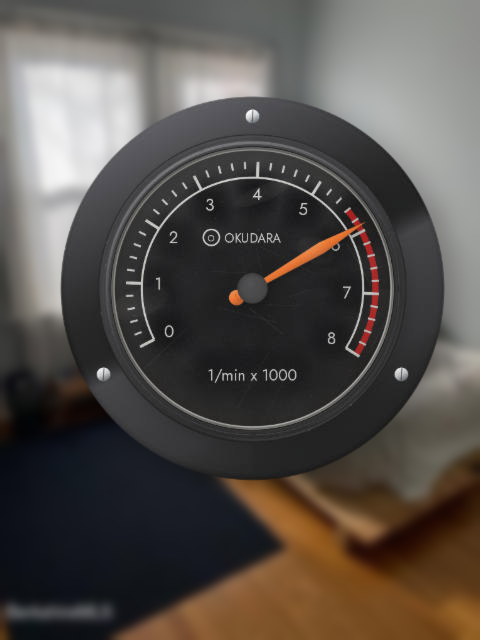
rpm 5900
